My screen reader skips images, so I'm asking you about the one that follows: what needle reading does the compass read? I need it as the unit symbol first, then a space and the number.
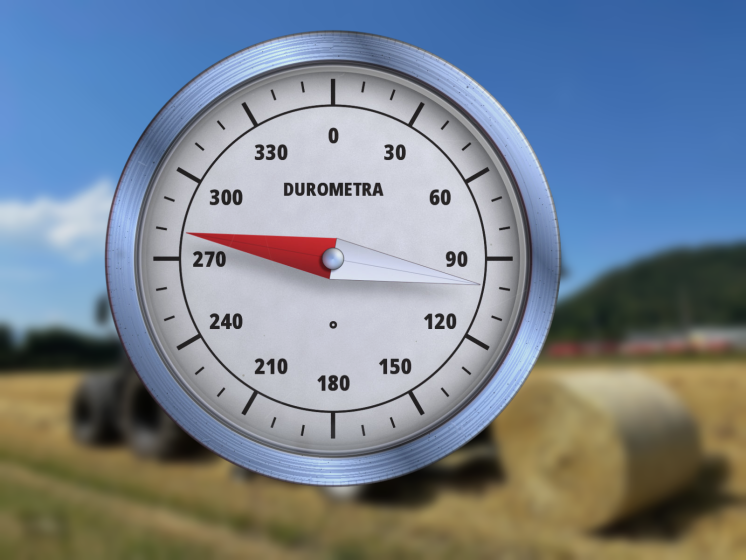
° 280
